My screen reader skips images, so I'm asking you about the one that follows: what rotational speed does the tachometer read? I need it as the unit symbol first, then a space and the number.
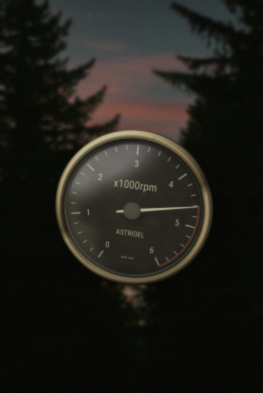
rpm 4600
